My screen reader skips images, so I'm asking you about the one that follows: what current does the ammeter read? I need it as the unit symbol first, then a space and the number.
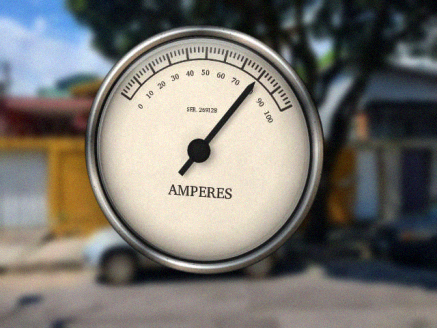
A 80
